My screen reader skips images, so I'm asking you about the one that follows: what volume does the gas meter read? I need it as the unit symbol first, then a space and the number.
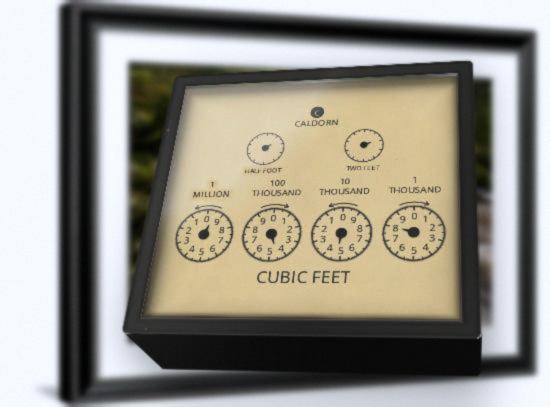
ft³ 944800
